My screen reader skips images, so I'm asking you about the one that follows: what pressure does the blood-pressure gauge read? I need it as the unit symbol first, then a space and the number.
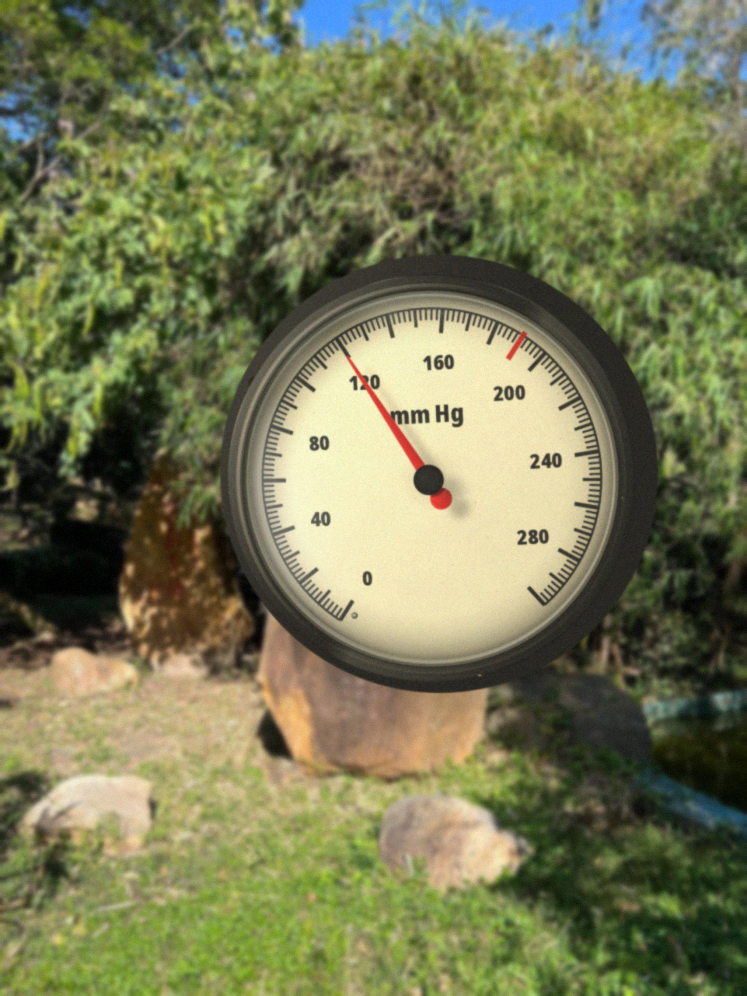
mmHg 120
